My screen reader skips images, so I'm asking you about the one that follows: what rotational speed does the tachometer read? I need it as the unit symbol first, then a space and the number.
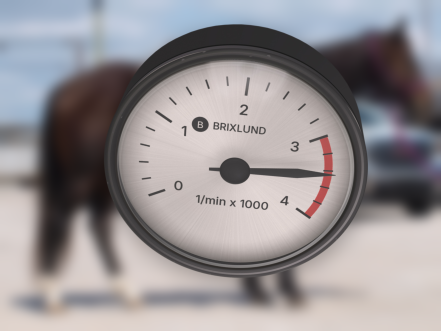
rpm 3400
